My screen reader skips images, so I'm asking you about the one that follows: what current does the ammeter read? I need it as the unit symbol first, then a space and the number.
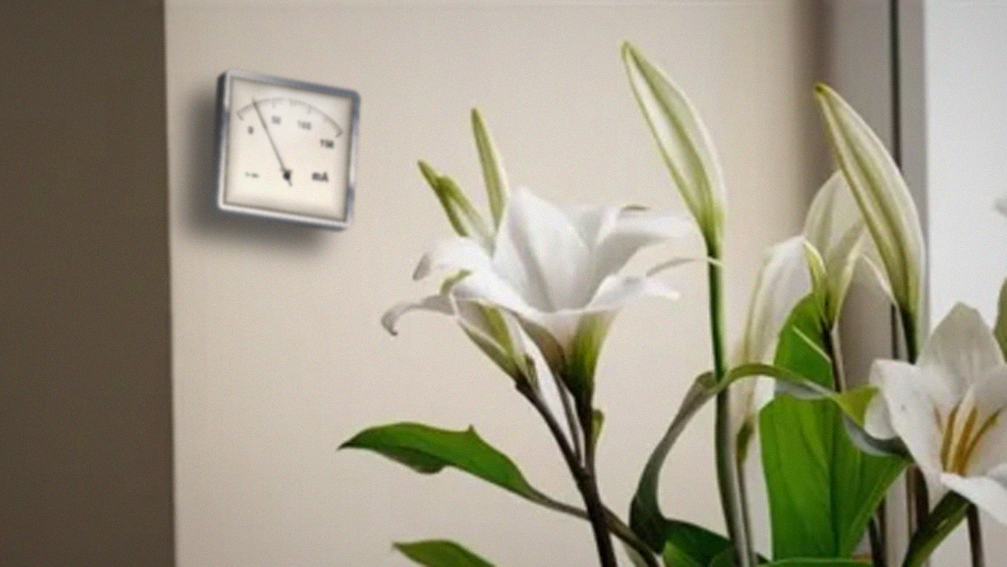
mA 25
